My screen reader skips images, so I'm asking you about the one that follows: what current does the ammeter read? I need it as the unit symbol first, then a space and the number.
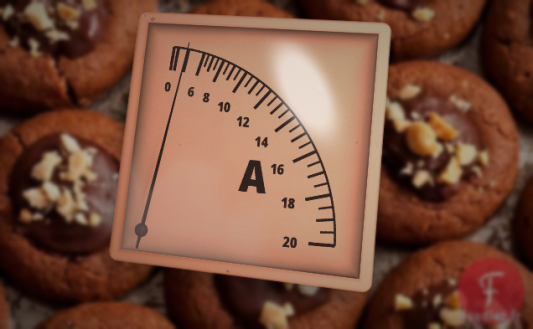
A 4
